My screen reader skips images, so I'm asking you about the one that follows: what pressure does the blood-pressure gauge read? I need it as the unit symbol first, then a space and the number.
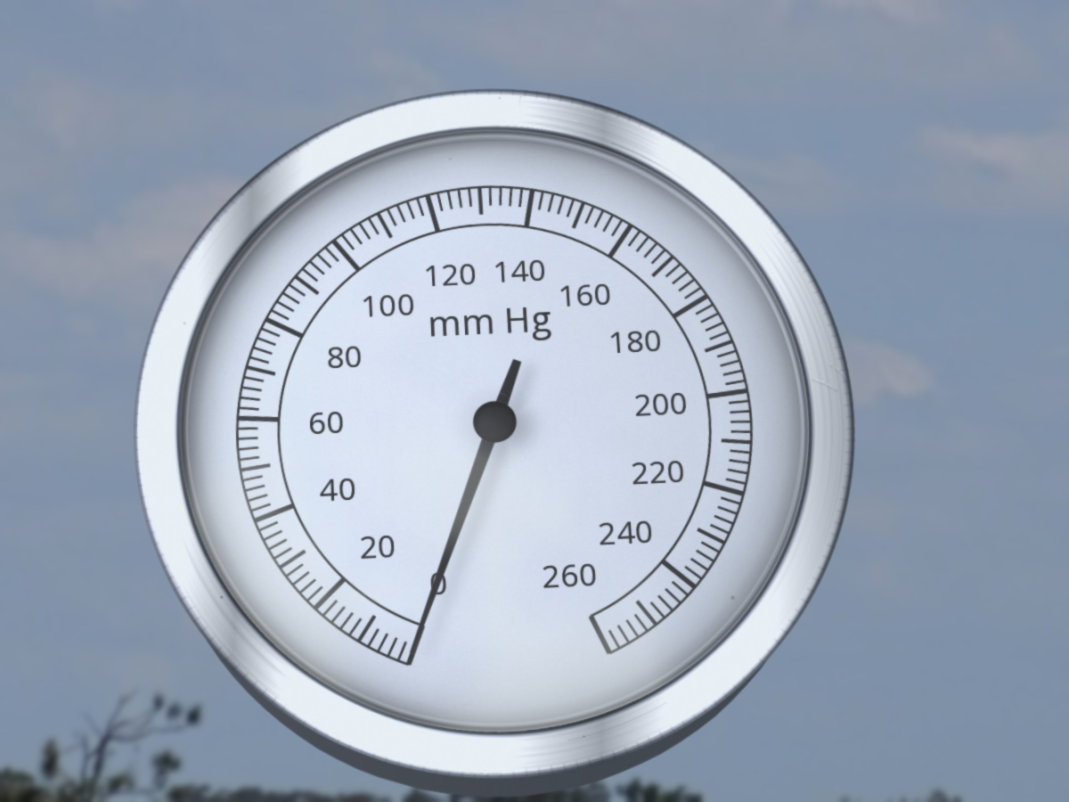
mmHg 0
